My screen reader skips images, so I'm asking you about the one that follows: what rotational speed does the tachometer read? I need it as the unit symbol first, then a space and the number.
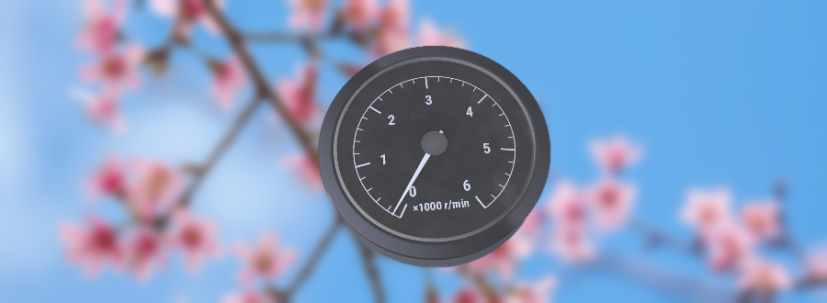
rpm 100
